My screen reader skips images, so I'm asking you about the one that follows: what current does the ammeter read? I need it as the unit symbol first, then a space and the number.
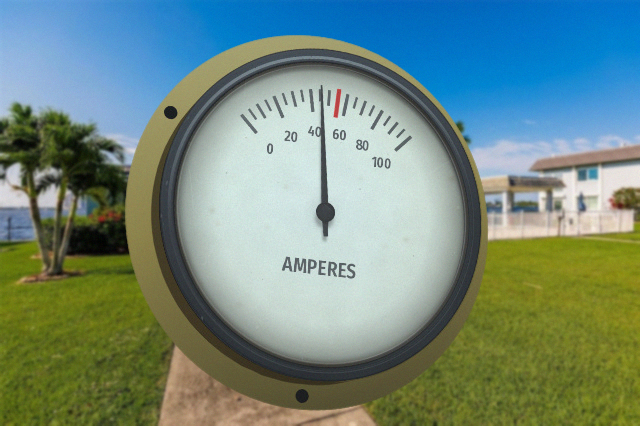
A 45
